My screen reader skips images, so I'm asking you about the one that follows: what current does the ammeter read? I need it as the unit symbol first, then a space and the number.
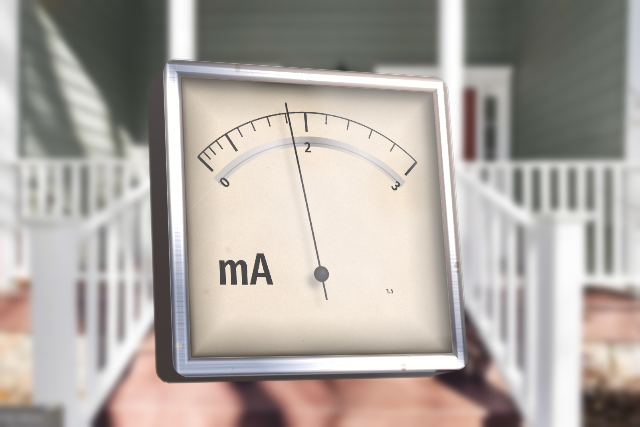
mA 1.8
